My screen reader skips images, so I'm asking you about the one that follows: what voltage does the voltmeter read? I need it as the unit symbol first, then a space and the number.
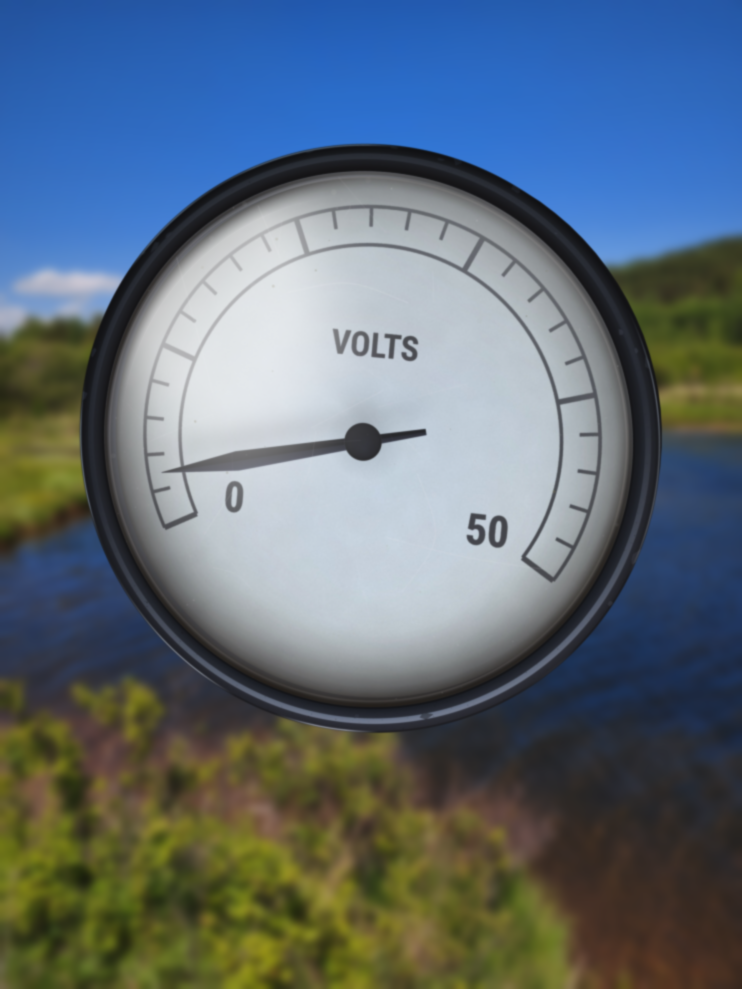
V 3
